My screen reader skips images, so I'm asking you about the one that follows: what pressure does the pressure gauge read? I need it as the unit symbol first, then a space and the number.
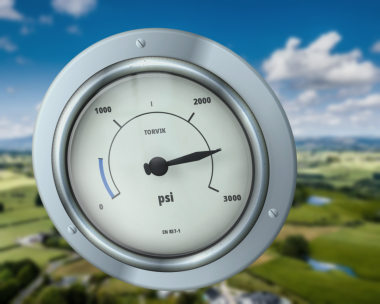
psi 2500
